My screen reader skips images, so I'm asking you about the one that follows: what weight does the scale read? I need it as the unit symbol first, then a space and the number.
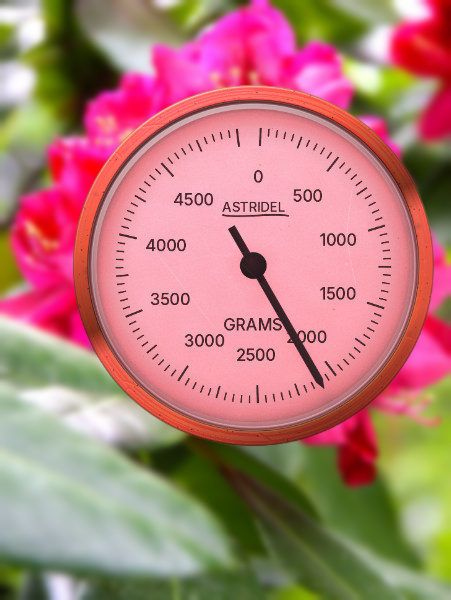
g 2100
